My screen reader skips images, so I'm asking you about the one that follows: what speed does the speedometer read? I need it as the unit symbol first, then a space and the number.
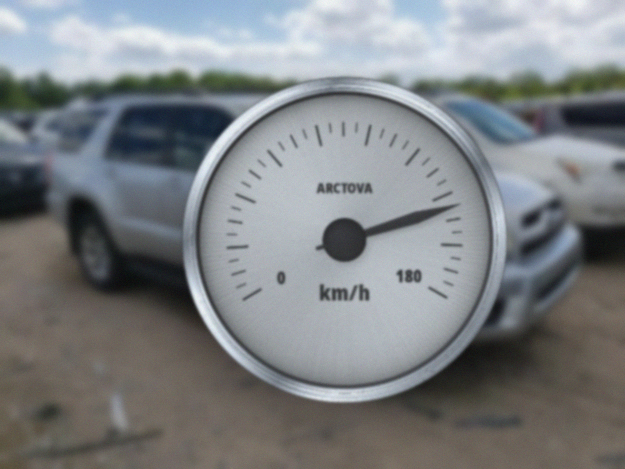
km/h 145
